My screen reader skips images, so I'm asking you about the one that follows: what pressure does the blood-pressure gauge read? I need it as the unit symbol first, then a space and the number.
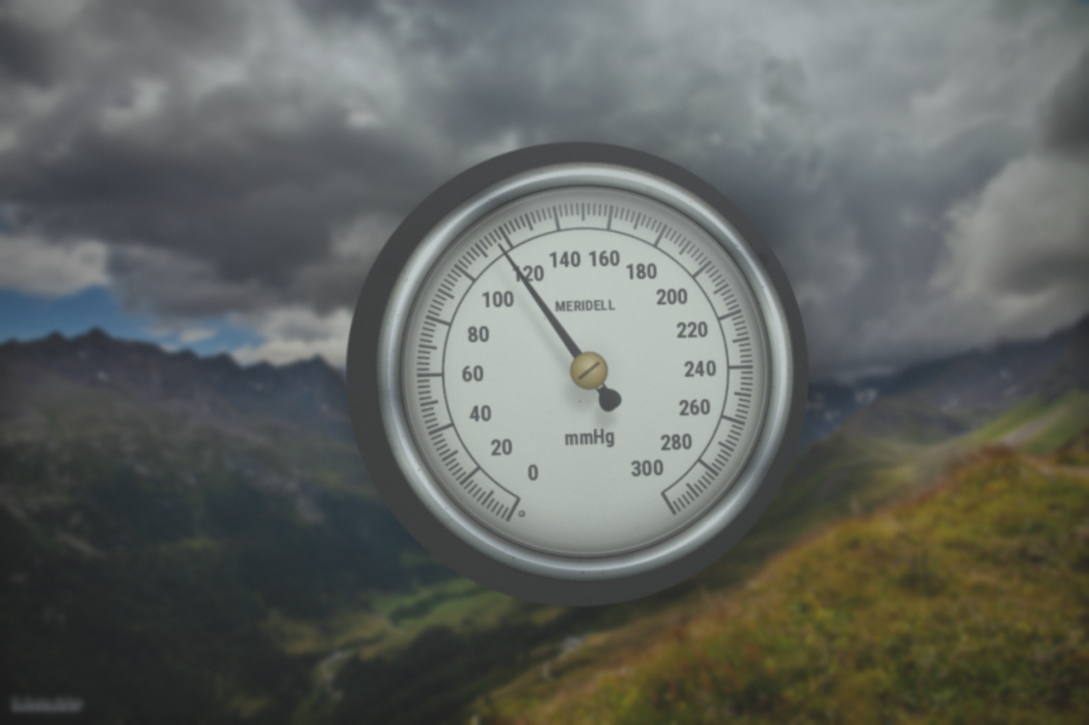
mmHg 116
